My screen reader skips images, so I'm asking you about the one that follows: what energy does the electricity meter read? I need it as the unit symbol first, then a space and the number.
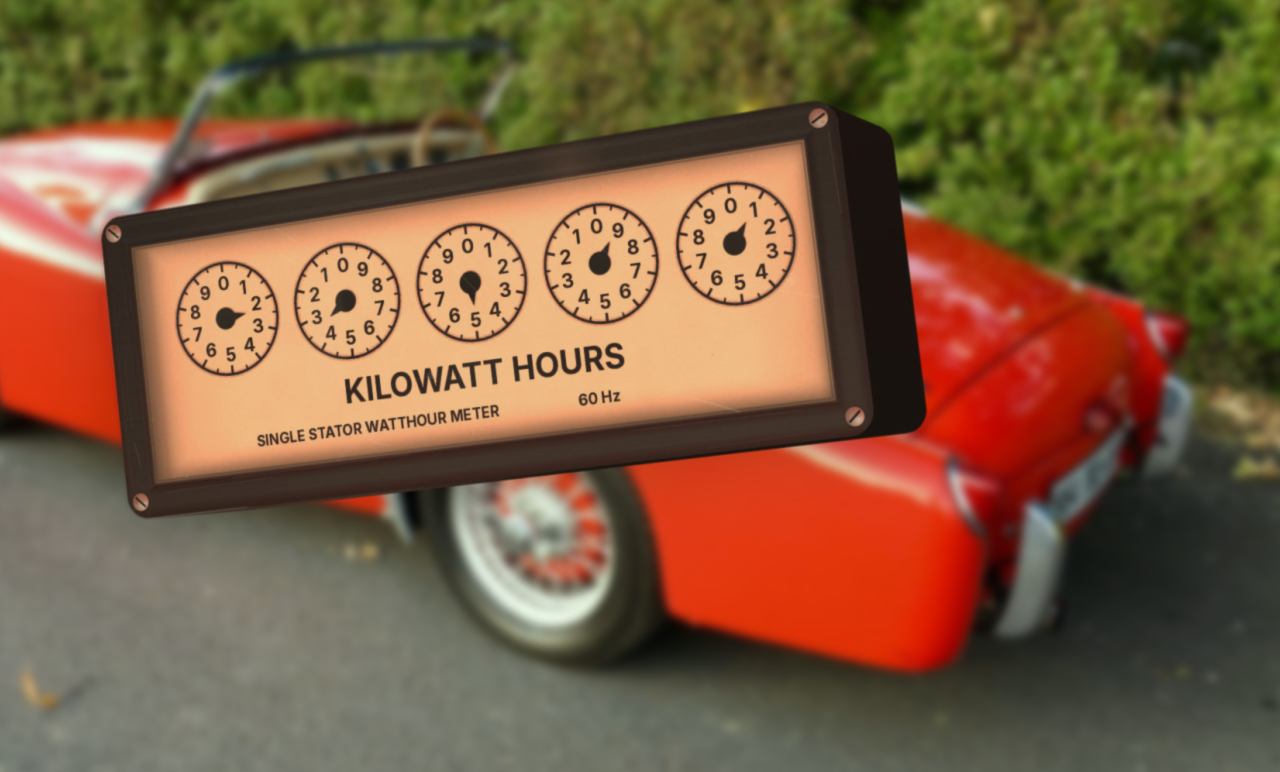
kWh 23491
